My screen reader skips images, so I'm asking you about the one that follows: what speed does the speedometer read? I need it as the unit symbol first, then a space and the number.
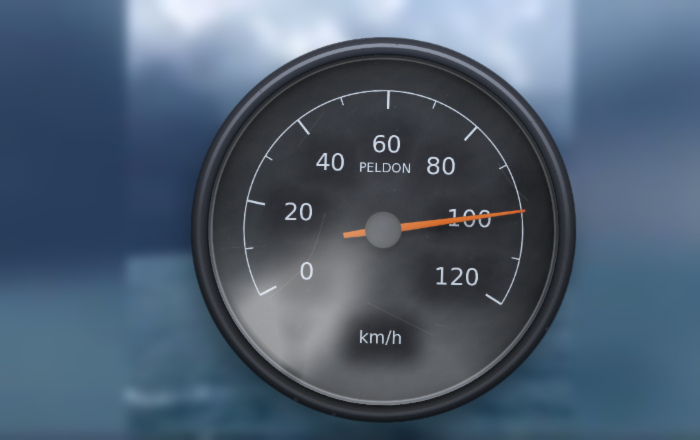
km/h 100
